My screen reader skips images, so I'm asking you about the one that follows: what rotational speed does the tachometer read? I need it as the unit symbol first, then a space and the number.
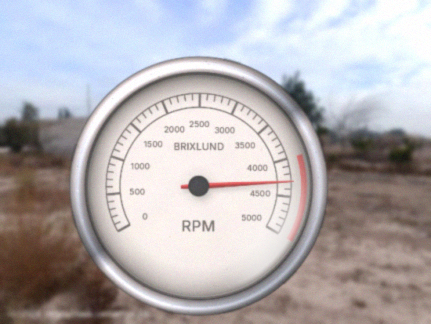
rpm 4300
